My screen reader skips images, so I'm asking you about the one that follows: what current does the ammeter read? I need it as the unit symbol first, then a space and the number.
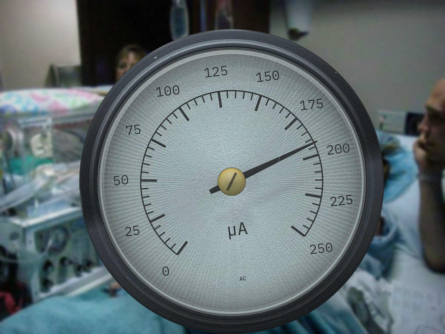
µA 192.5
